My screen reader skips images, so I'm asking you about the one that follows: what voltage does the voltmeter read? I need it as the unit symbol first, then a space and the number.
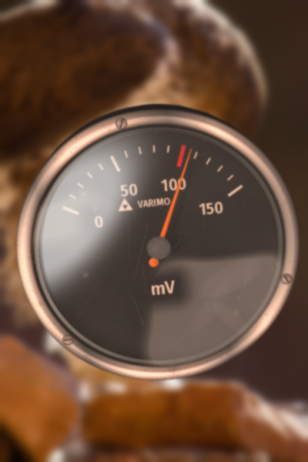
mV 105
